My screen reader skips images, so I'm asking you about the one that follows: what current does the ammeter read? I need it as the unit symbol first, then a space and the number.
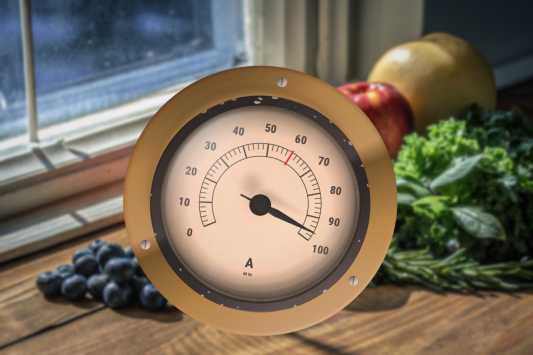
A 96
